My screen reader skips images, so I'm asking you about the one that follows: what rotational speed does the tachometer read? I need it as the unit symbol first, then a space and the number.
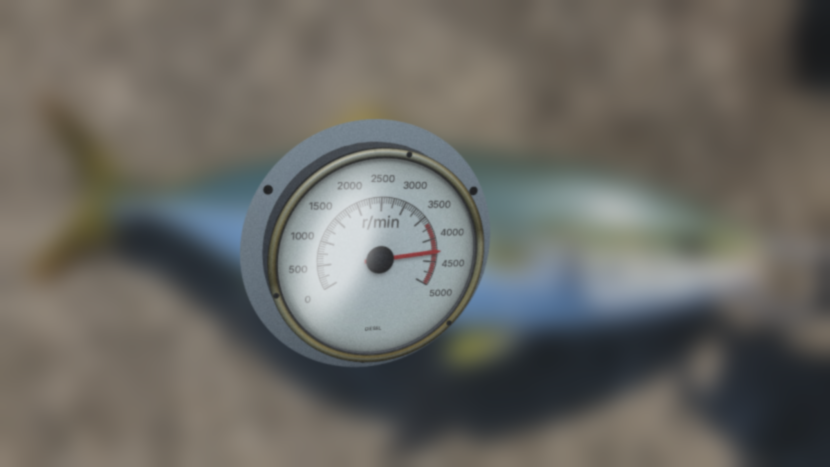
rpm 4250
